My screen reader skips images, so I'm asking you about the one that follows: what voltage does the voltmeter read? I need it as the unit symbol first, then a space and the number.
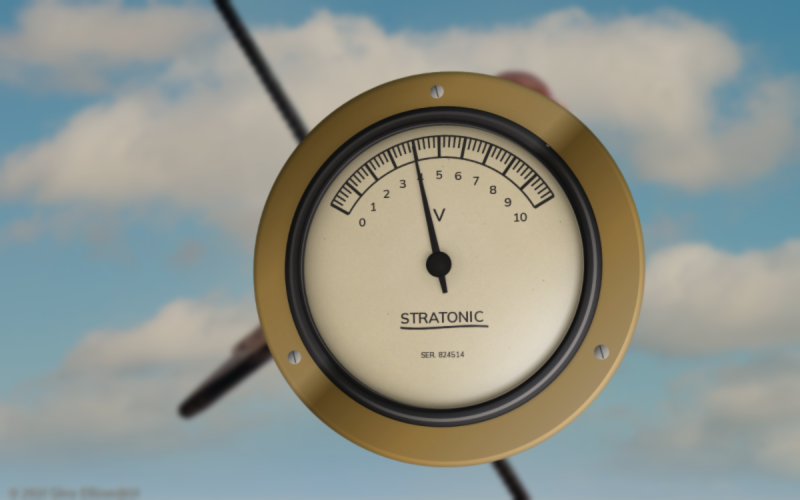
V 4
